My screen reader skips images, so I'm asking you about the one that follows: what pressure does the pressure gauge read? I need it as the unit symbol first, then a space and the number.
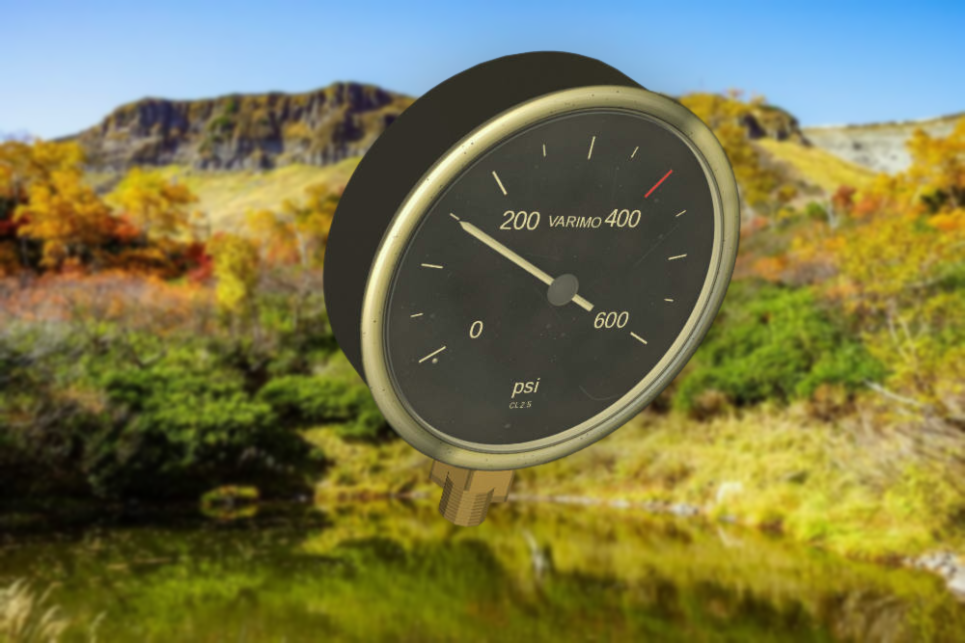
psi 150
